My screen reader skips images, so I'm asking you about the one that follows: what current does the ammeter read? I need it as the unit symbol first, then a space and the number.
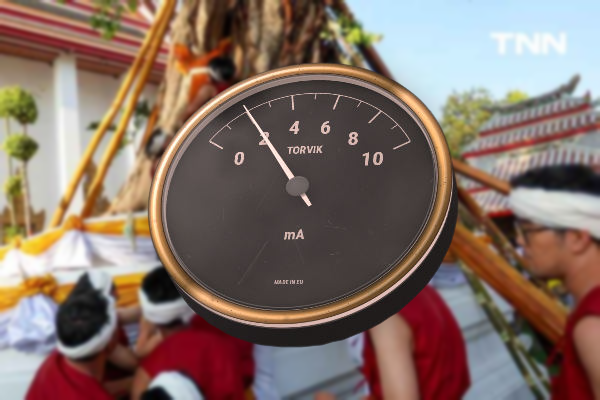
mA 2
